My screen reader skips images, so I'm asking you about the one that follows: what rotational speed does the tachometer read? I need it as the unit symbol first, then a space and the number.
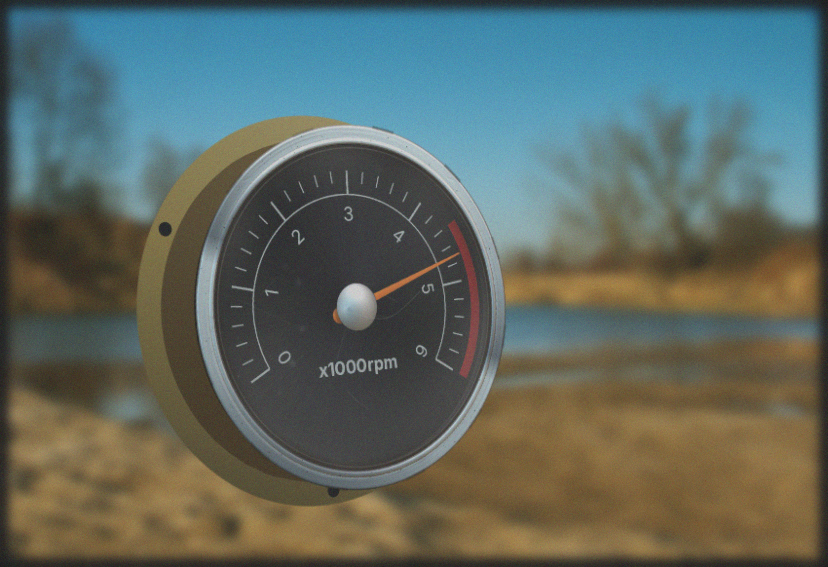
rpm 4700
